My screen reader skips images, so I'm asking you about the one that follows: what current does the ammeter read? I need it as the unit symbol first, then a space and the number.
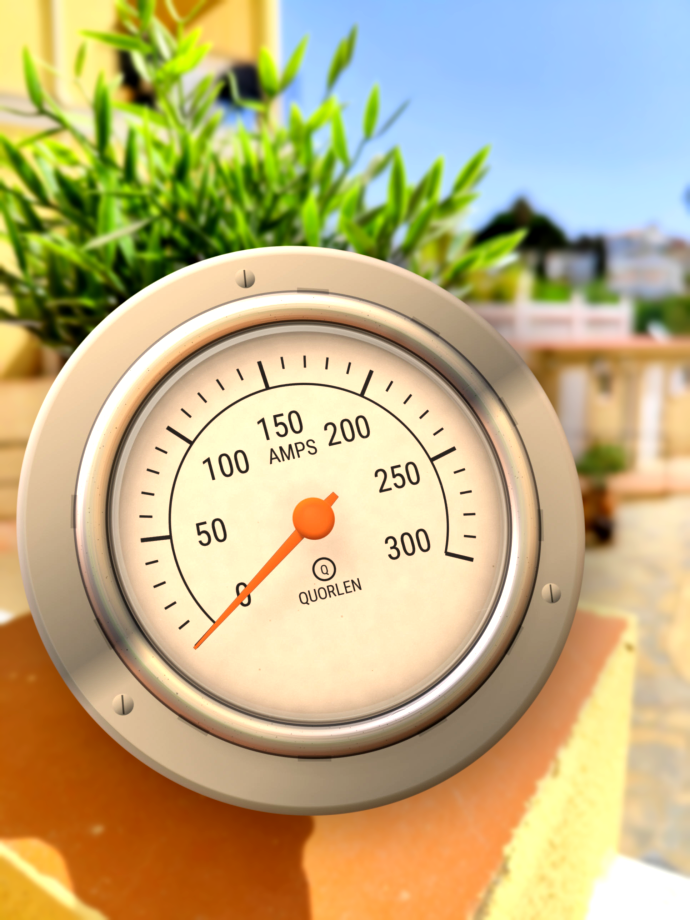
A 0
